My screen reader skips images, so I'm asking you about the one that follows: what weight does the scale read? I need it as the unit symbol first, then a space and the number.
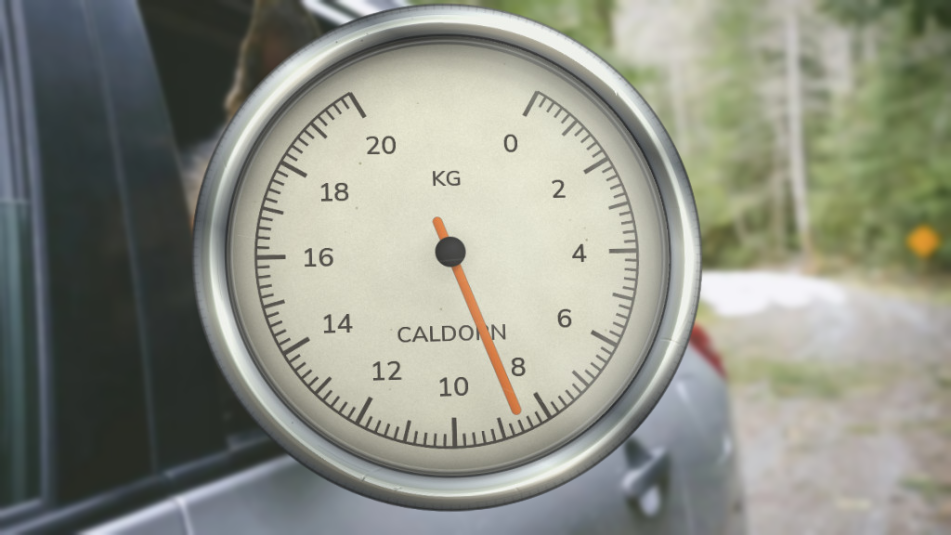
kg 8.6
